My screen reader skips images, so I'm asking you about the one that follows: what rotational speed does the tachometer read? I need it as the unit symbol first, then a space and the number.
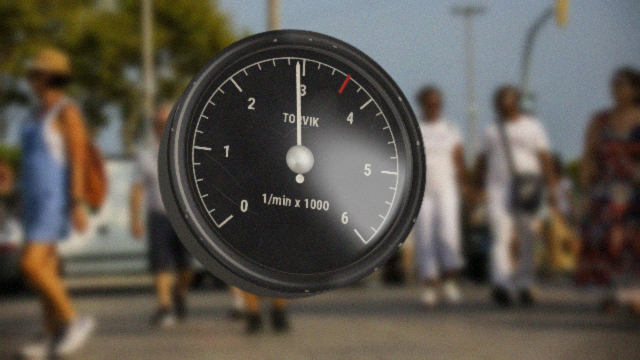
rpm 2900
